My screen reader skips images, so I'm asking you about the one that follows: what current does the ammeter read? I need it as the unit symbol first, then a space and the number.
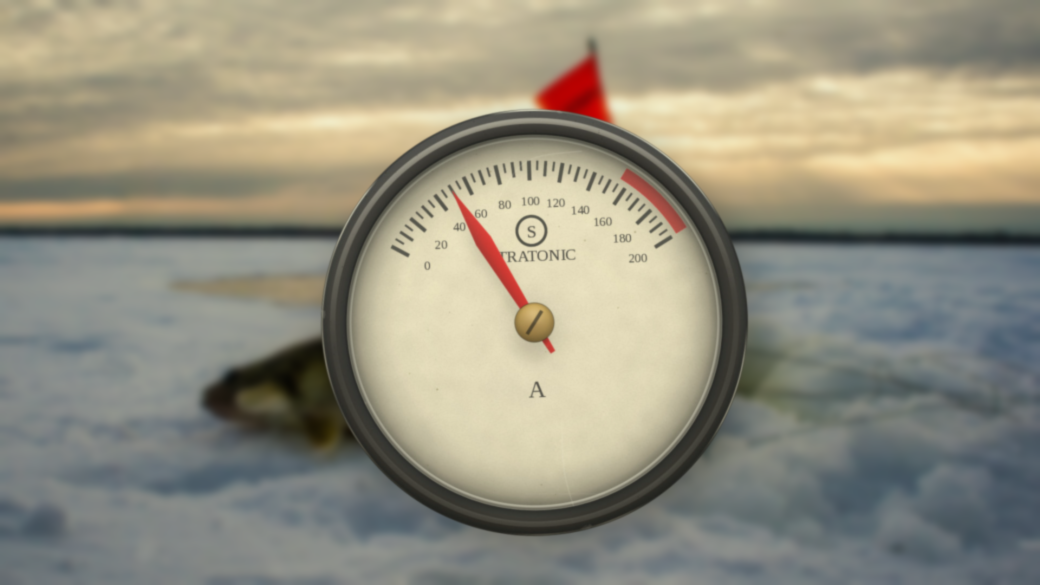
A 50
